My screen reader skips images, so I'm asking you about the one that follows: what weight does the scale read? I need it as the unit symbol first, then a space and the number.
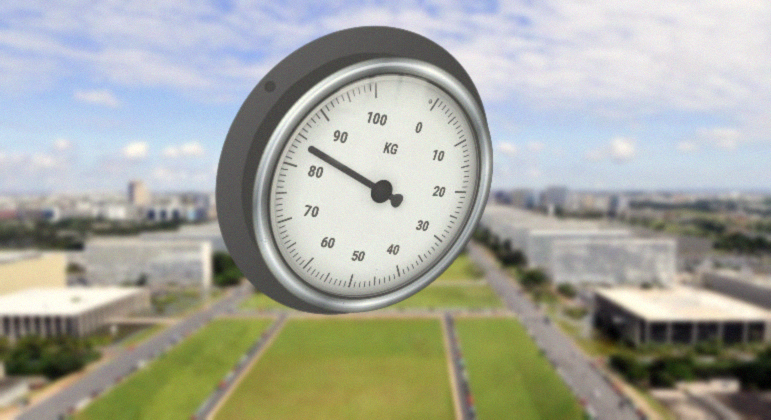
kg 84
